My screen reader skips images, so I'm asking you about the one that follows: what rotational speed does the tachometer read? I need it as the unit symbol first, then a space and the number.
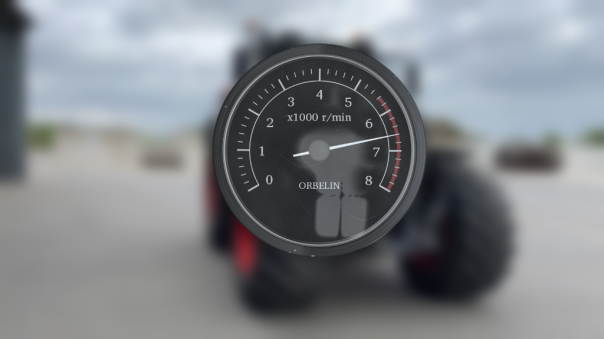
rpm 6600
